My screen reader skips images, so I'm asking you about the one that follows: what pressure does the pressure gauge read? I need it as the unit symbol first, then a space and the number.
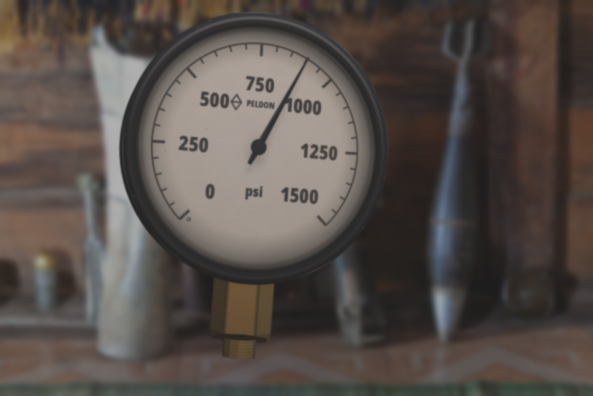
psi 900
